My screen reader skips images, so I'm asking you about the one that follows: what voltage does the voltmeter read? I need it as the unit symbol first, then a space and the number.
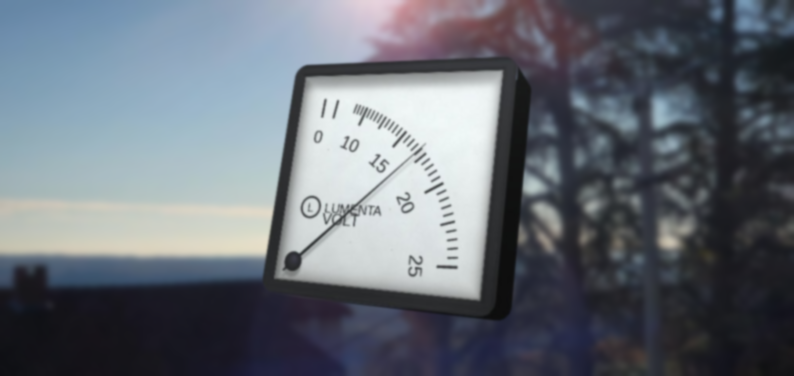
V 17
